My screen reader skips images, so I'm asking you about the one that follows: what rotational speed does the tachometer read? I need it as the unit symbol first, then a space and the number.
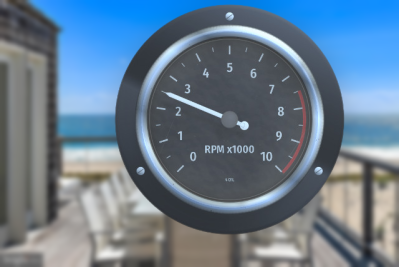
rpm 2500
